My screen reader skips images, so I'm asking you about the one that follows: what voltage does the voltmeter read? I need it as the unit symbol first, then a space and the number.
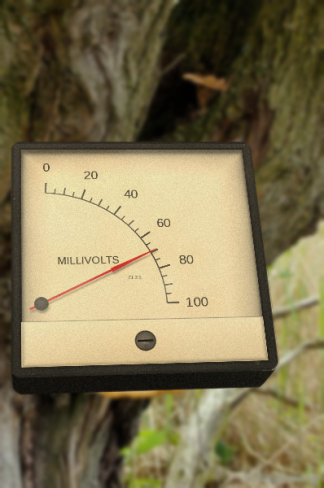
mV 70
